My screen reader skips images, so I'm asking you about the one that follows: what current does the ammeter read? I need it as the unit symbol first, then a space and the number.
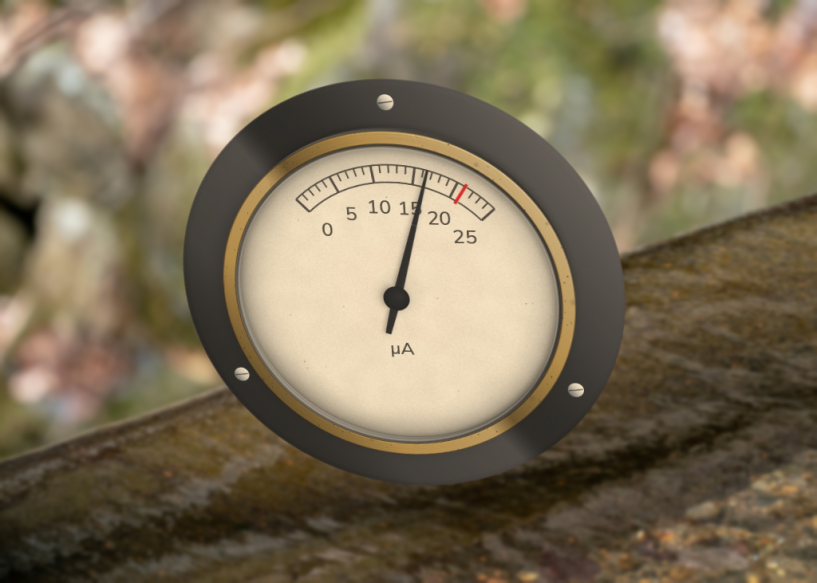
µA 16.5
